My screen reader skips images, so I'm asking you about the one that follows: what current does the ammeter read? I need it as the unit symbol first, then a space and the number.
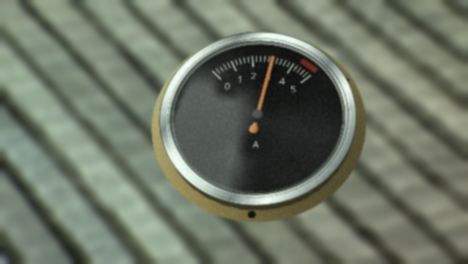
A 3
